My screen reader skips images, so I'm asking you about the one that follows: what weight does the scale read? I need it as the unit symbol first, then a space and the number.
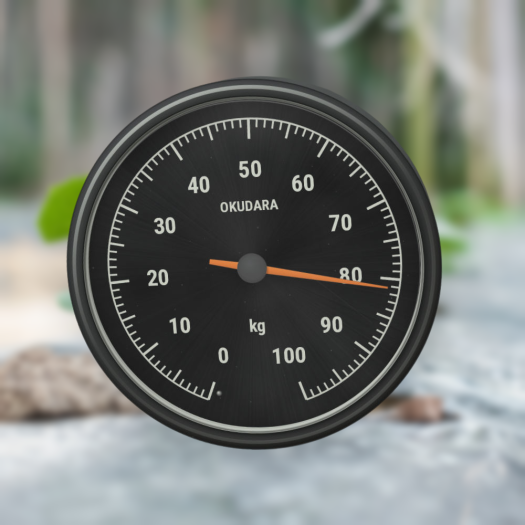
kg 81
